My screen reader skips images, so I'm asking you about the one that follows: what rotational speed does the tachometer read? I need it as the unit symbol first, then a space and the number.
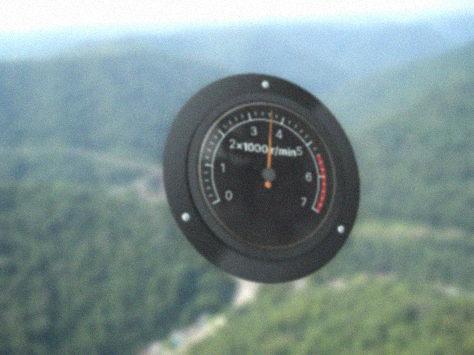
rpm 3600
